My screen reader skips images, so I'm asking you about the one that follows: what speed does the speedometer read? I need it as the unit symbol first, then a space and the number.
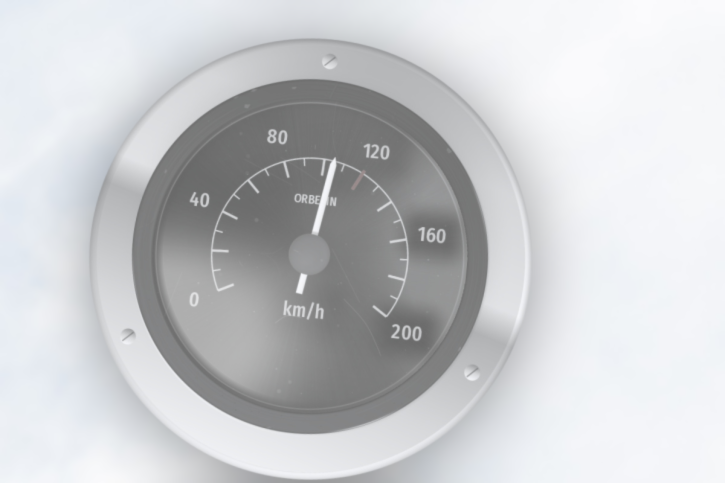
km/h 105
